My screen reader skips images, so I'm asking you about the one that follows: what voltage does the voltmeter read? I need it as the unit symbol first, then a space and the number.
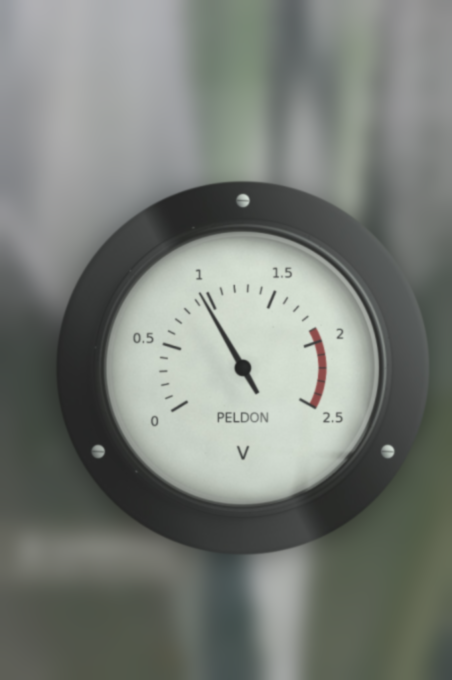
V 0.95
